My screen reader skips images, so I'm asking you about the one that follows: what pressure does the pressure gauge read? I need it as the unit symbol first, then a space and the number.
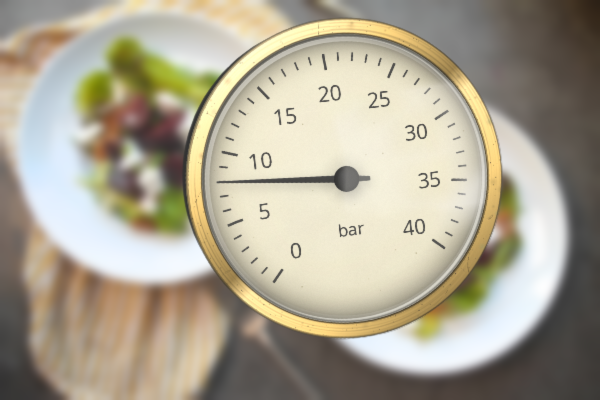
bar 8
